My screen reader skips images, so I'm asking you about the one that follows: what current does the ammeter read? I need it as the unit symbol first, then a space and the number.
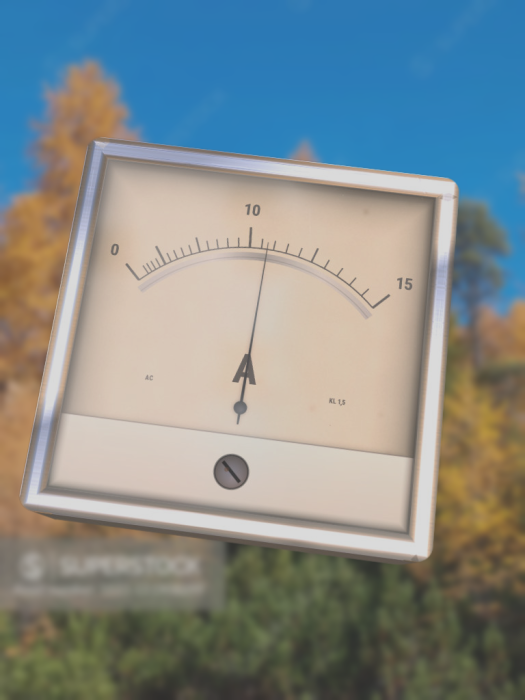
A 10.75
